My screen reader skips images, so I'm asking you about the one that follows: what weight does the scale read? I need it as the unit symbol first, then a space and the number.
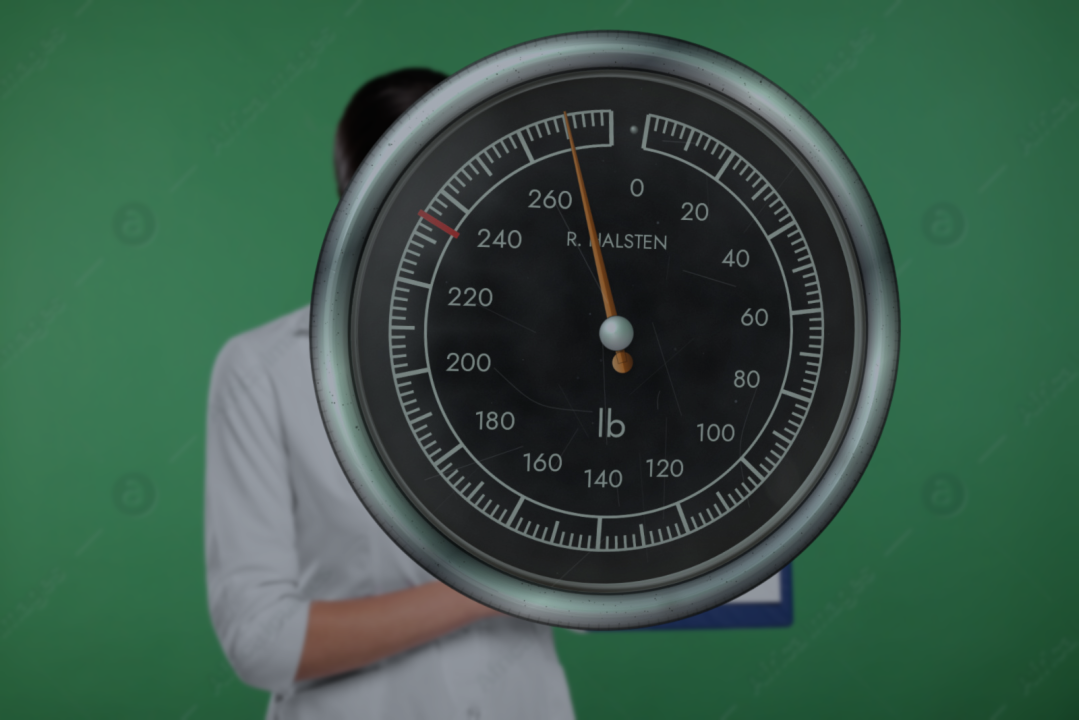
lb 270
